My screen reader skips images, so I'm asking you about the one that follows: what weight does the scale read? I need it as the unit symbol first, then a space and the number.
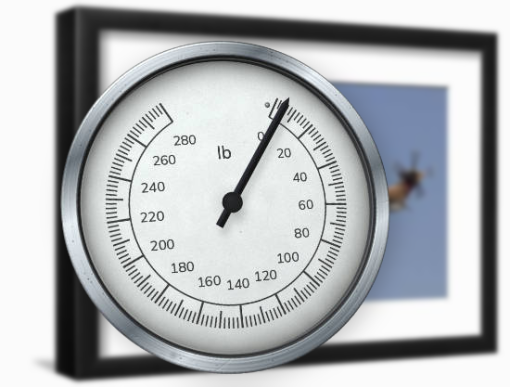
lb 4
